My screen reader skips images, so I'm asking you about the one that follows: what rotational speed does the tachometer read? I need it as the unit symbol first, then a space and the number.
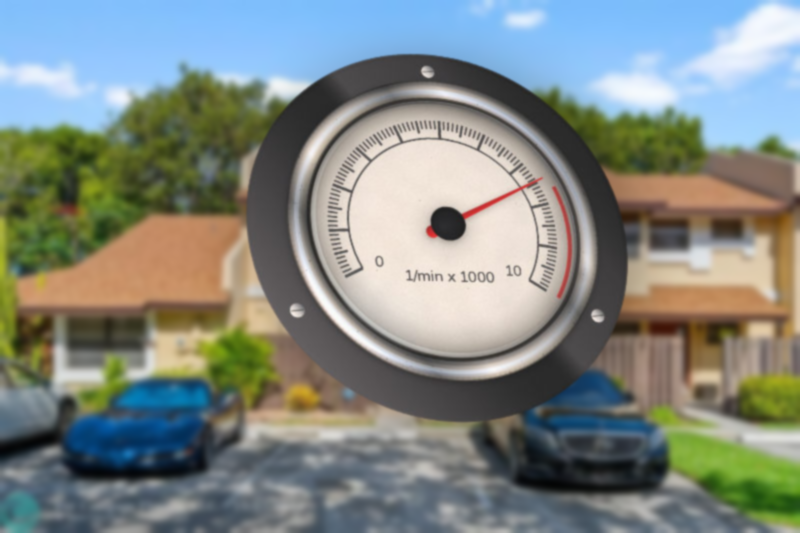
rpm 7500
